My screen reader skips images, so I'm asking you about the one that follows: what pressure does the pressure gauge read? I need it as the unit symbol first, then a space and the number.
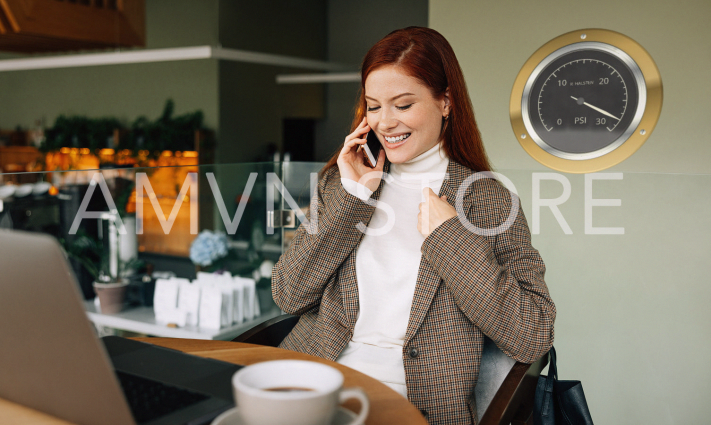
psi 28
